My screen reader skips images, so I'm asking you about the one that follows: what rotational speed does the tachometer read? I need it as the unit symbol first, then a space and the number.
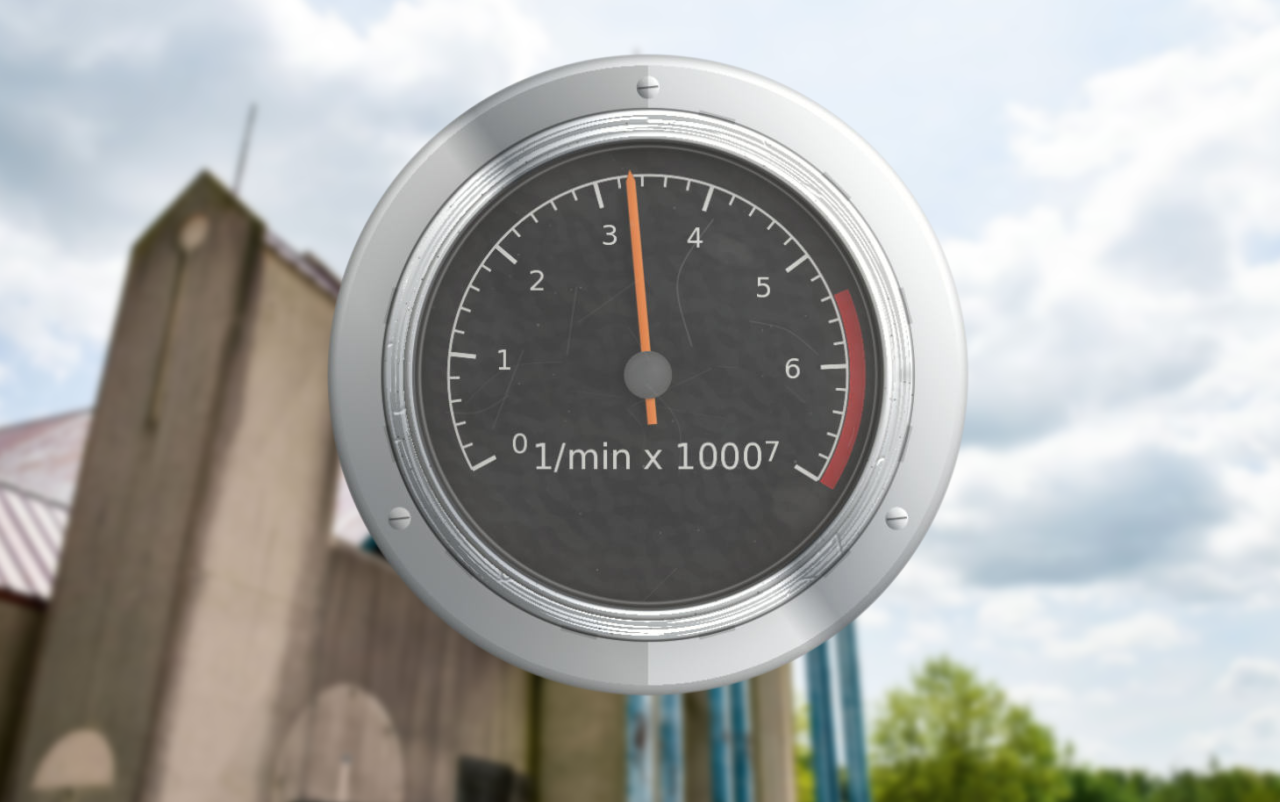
rpm 3300
